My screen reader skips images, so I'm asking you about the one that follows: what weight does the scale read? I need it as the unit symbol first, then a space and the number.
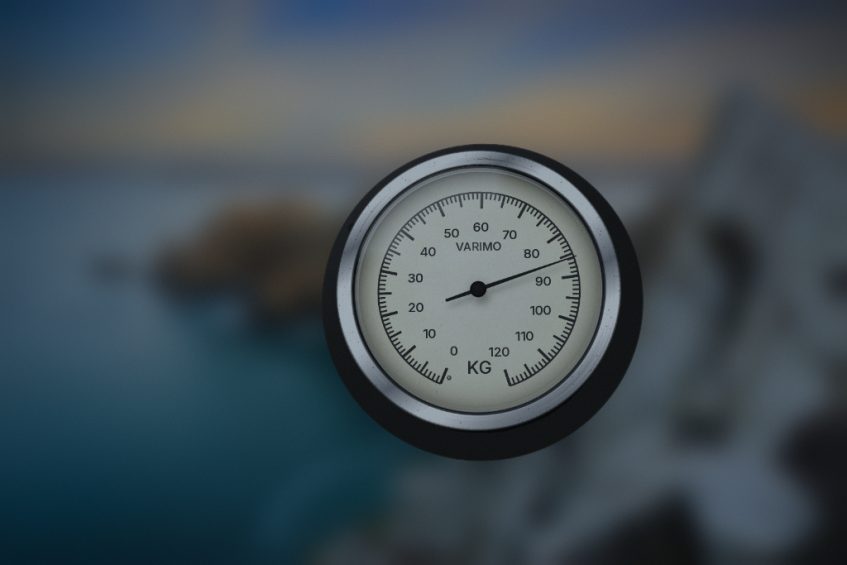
kg 86
